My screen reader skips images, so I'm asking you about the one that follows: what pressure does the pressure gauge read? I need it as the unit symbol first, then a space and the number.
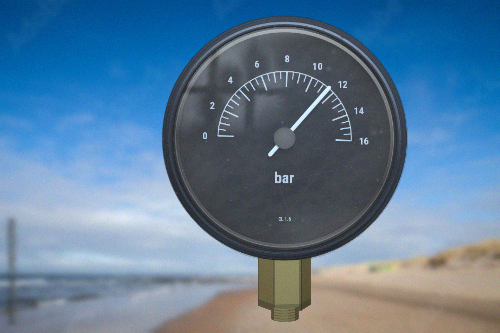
bar 11.5
